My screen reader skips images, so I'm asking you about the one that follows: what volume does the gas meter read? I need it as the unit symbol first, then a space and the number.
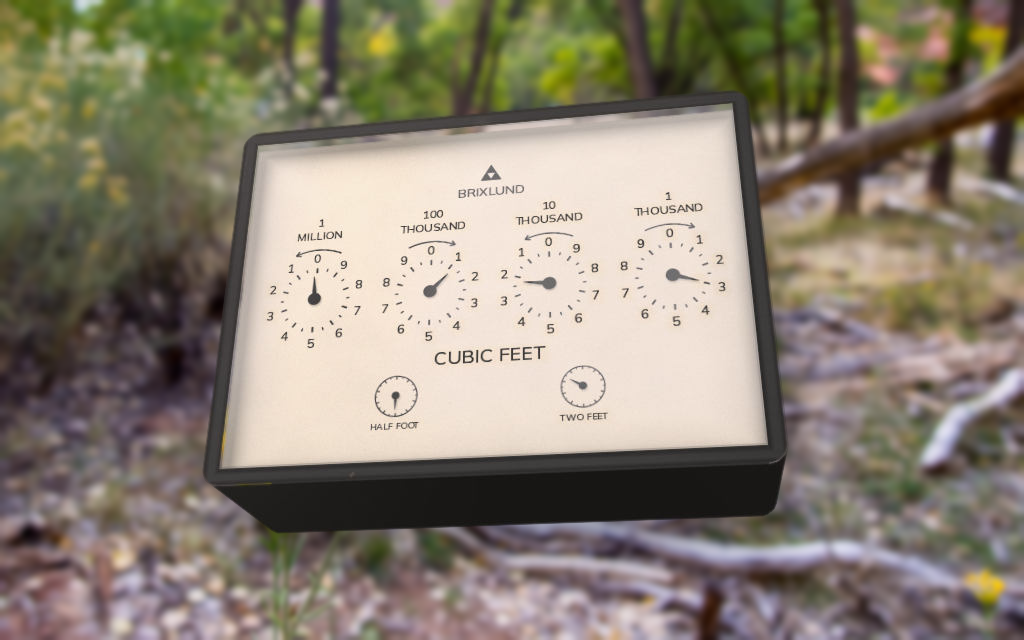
ft³ 12300
